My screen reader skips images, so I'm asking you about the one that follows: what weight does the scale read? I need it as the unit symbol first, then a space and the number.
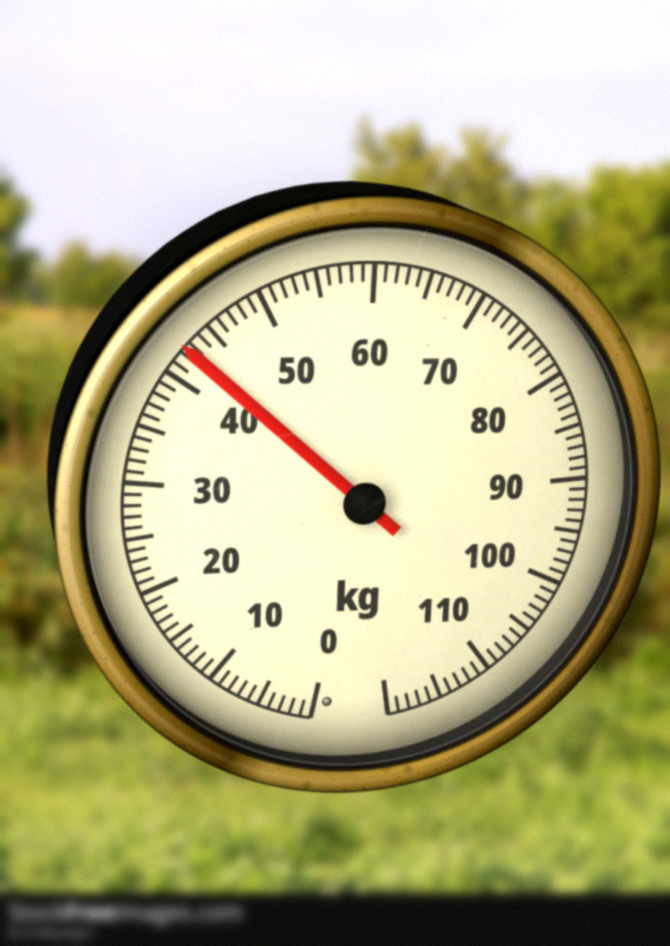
kg 42.5
